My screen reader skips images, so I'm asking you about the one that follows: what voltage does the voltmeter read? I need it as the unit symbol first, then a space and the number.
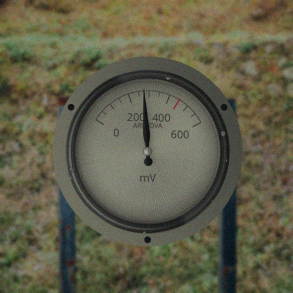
mV 275
